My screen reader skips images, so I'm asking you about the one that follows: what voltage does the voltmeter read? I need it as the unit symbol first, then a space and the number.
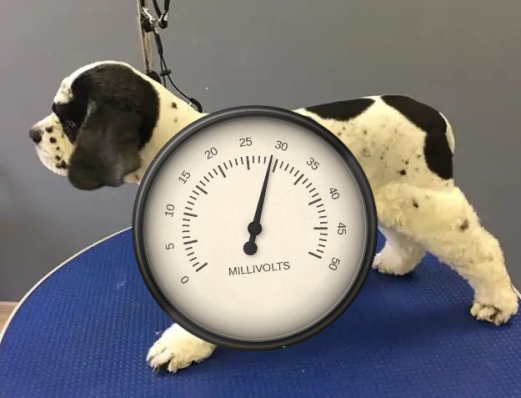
mV 29
